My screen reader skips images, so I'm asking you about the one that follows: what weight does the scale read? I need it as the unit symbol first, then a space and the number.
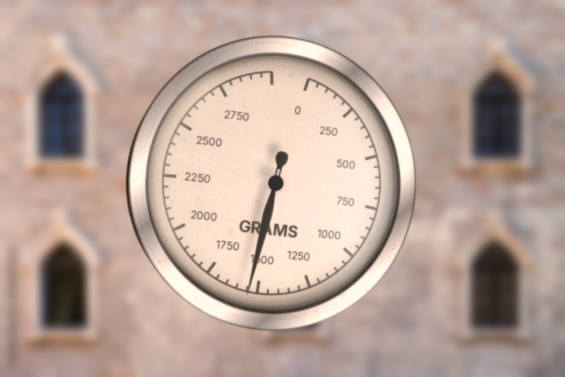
g 1550
